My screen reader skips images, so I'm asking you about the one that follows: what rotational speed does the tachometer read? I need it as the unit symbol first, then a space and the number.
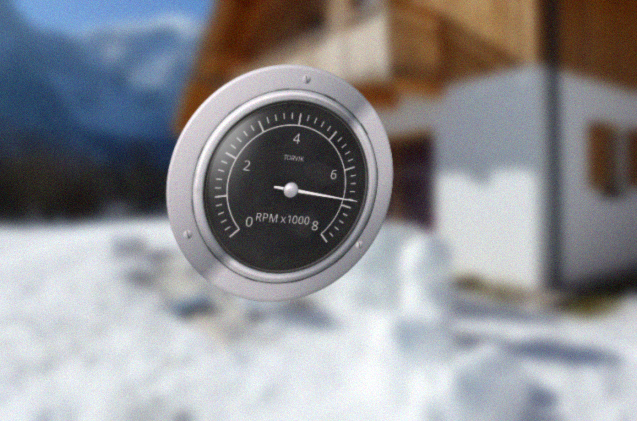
rpm 6800
